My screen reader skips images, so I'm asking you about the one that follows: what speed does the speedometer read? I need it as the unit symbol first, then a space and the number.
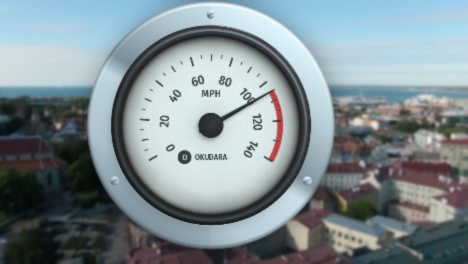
mph 105
